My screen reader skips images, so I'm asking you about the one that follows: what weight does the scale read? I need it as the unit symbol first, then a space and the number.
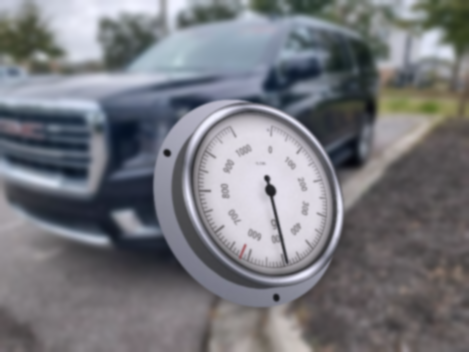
g 500
